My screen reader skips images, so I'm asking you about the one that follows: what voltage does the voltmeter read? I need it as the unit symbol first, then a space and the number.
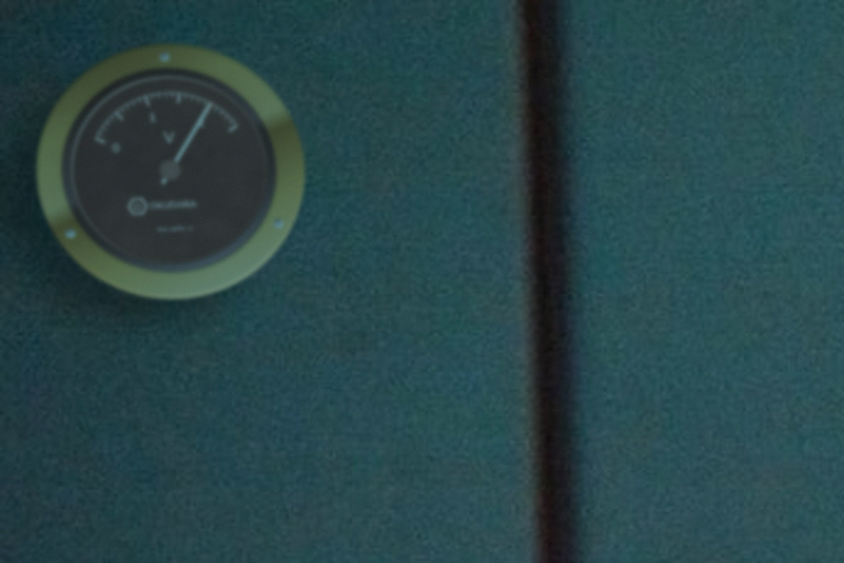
V 2
